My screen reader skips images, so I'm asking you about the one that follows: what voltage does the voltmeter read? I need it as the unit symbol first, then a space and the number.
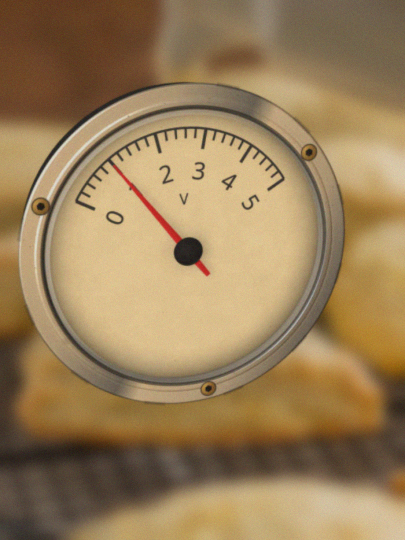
V 1
